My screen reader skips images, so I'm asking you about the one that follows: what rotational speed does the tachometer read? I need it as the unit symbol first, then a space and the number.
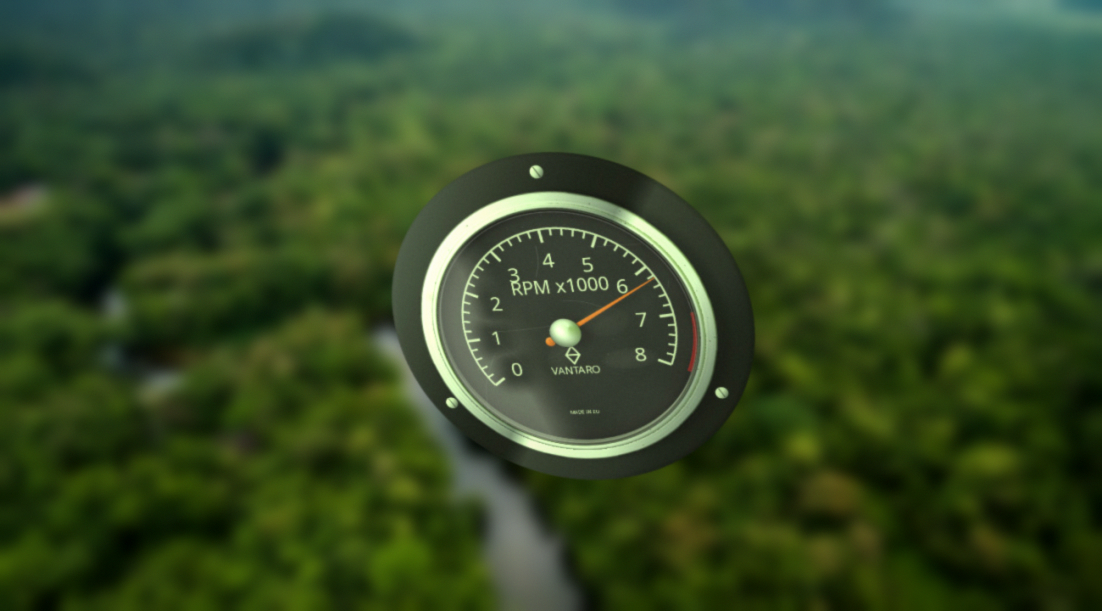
rpm 6200
